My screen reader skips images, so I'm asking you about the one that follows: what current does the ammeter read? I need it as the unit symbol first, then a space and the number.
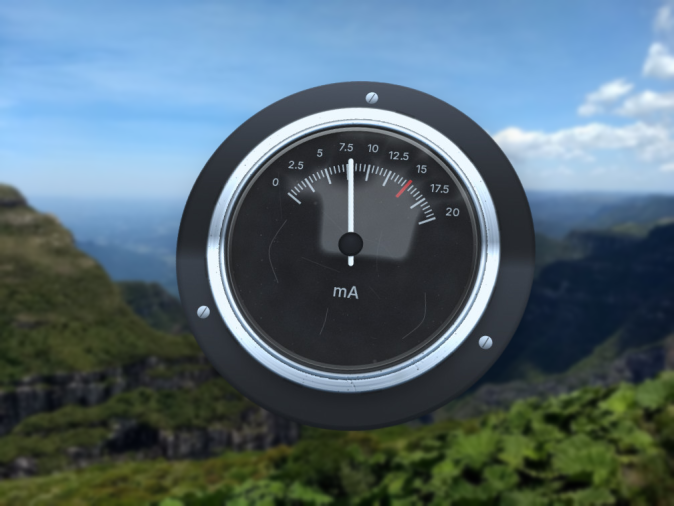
mA 8
